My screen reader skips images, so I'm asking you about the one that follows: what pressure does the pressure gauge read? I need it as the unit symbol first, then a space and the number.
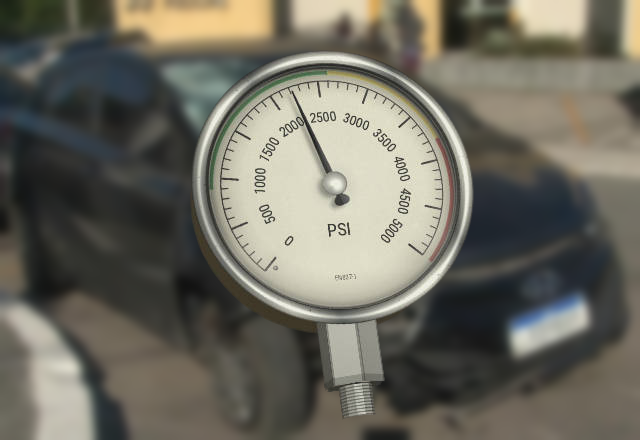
psi 2200
